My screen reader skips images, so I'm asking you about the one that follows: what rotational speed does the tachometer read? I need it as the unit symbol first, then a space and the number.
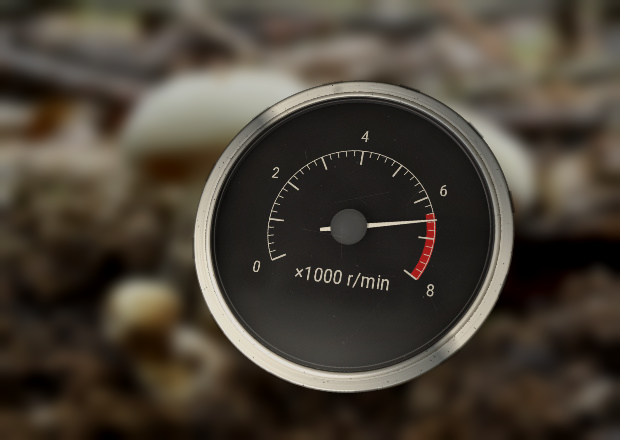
rpm 6600
